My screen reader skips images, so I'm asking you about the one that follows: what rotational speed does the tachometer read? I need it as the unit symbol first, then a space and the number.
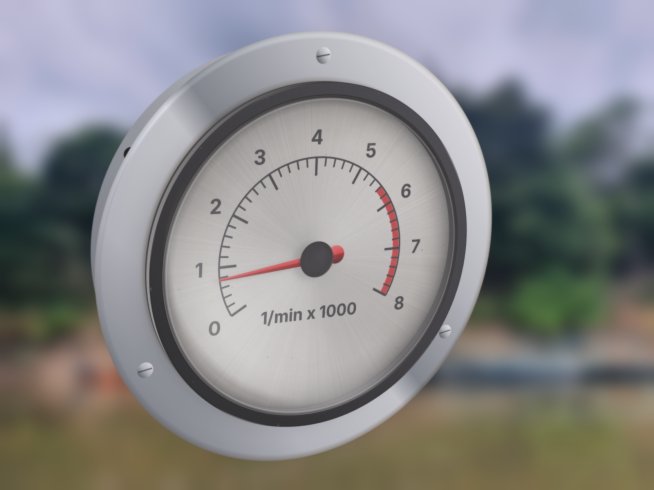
rpm 800
